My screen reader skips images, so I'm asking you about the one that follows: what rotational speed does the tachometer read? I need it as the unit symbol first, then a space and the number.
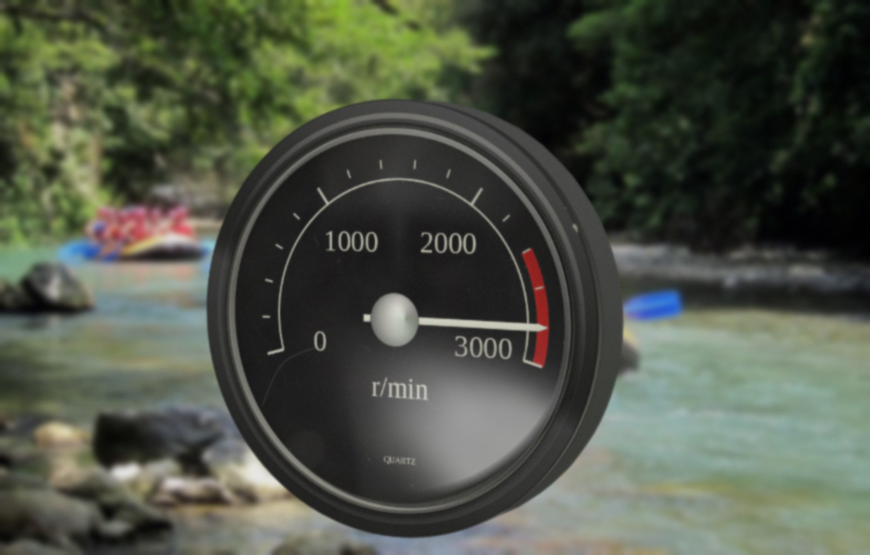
rpm 2800
